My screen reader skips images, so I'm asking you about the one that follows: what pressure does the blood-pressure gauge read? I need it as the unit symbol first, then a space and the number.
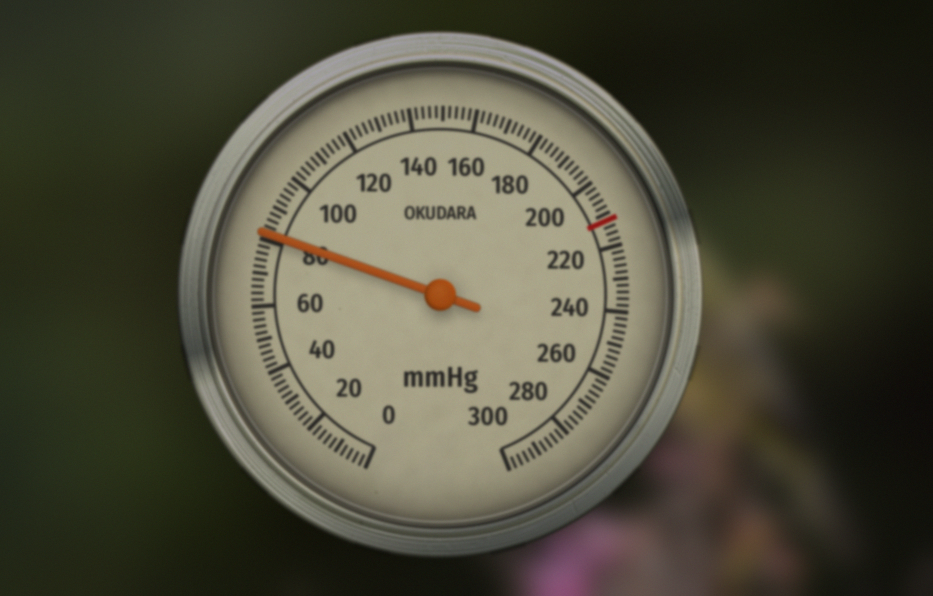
mmHg 82
